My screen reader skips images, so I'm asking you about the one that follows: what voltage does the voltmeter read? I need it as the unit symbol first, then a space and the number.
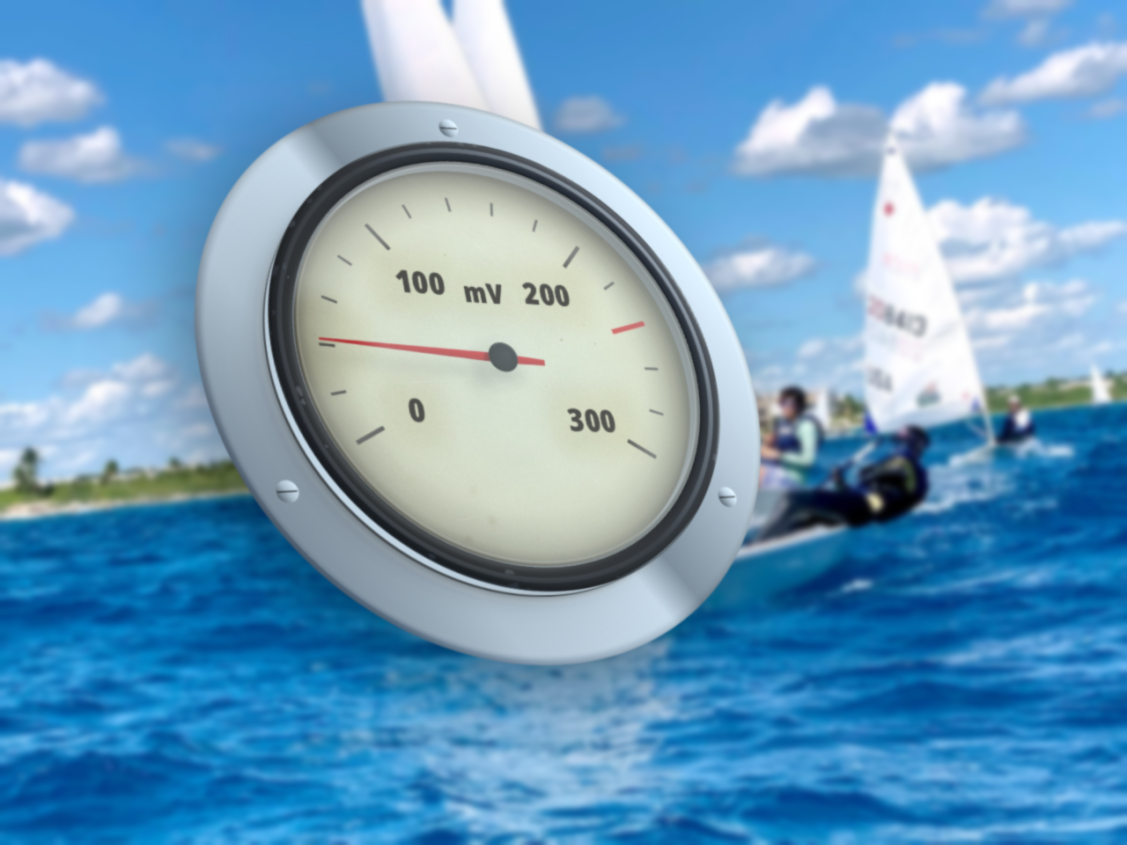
mV 40
